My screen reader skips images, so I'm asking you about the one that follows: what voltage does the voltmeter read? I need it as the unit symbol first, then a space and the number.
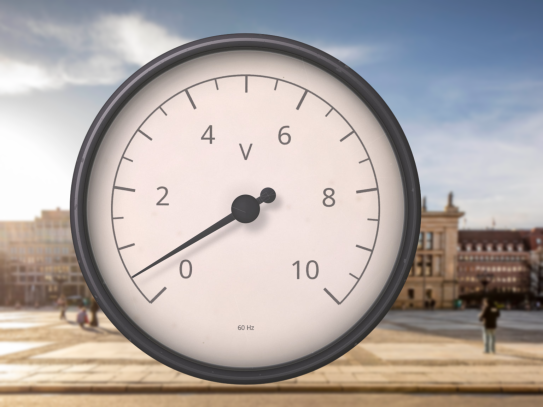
V 0.5
